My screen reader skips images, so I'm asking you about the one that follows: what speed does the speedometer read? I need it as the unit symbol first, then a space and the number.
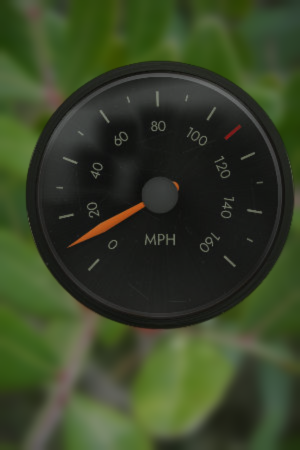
mph 10
